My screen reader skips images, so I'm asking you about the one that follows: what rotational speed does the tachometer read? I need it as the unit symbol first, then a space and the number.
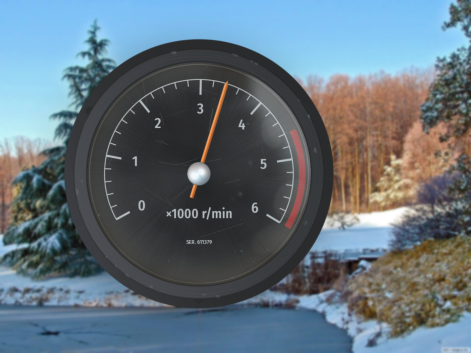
rpm 3400
